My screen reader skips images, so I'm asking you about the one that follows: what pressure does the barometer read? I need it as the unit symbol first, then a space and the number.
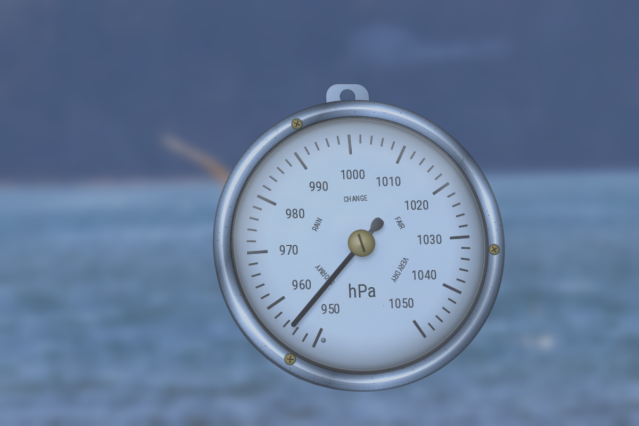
hPa 955
